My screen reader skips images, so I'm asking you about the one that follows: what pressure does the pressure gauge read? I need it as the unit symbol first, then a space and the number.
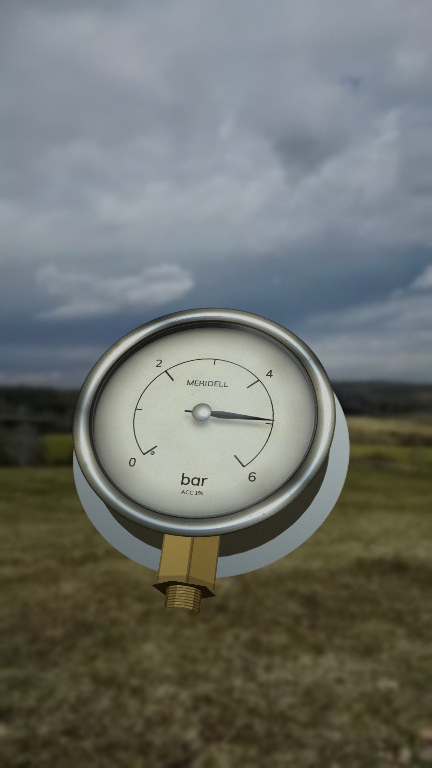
bar 5
